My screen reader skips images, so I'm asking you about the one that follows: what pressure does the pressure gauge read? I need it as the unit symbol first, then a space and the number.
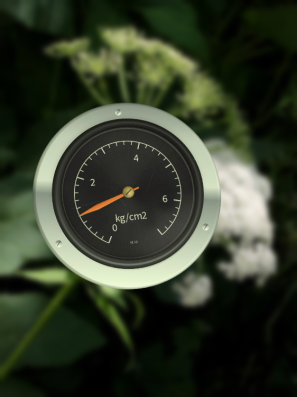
kg/cm² 1
